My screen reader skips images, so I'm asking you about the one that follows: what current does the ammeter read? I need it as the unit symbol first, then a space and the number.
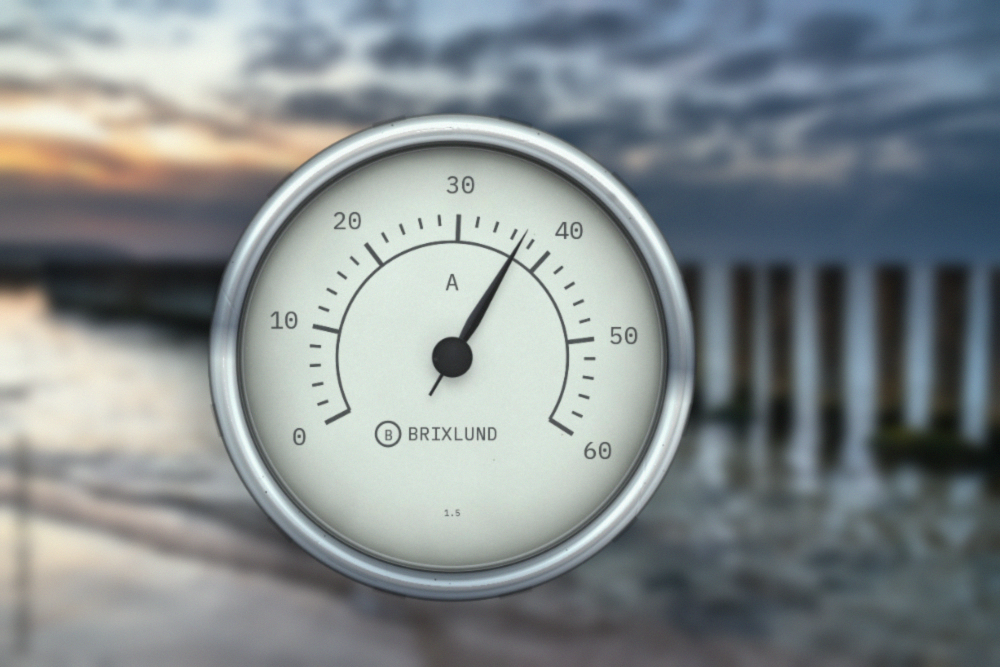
A 37
